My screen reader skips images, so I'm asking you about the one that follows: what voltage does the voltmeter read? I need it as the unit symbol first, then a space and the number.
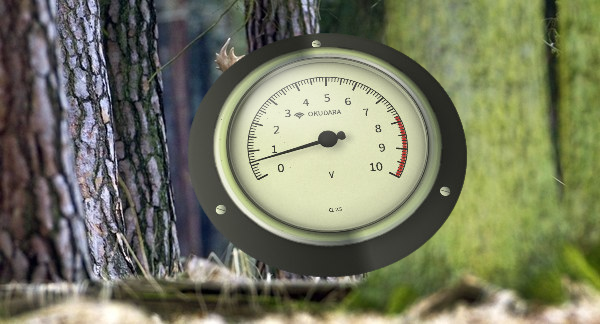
V 0.5
